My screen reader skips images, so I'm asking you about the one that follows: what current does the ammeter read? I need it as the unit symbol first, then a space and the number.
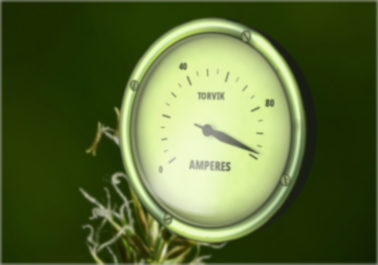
A 97.5
